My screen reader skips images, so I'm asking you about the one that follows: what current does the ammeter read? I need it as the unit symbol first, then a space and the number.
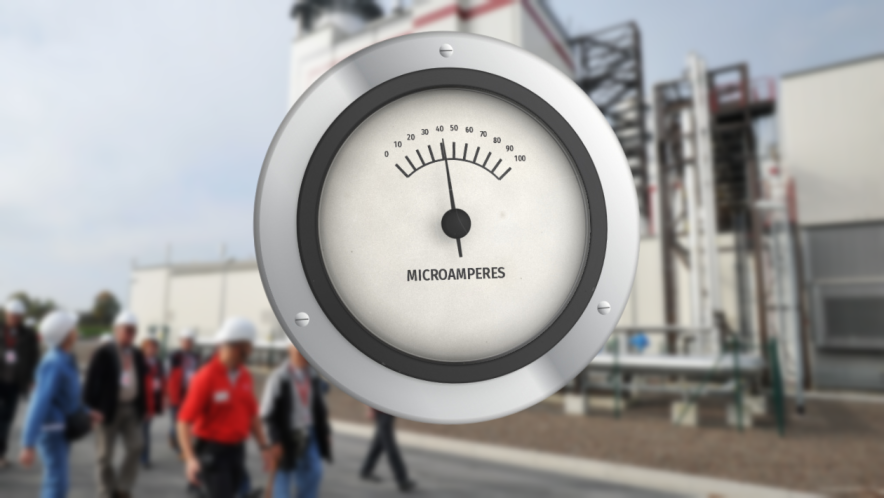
µA 40
